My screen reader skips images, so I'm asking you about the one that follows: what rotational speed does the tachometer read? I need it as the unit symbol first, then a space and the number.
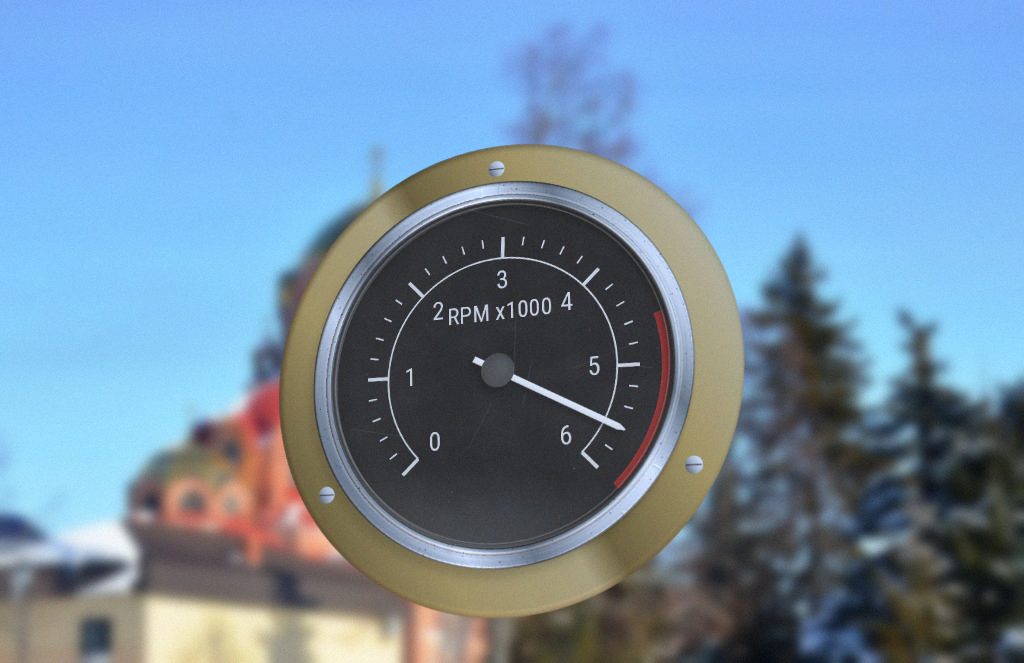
rpm 5600
